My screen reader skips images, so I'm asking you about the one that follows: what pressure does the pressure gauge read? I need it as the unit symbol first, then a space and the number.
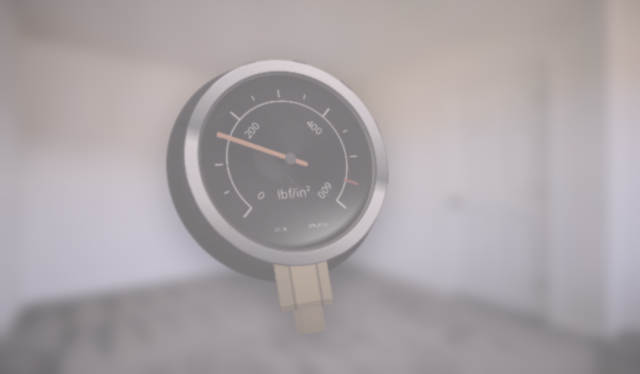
psi 150
